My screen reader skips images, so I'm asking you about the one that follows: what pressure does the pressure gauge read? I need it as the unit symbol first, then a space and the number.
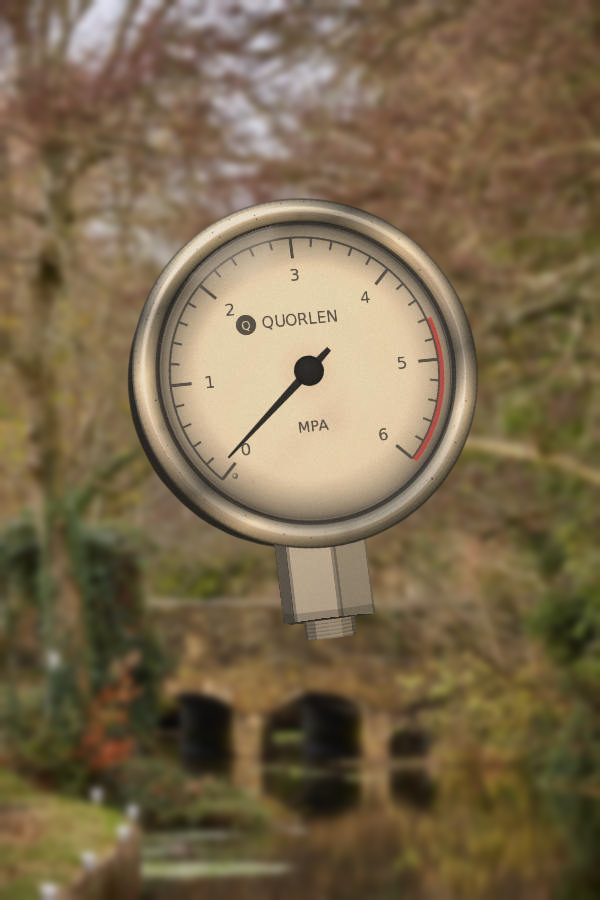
MPa 0.1
